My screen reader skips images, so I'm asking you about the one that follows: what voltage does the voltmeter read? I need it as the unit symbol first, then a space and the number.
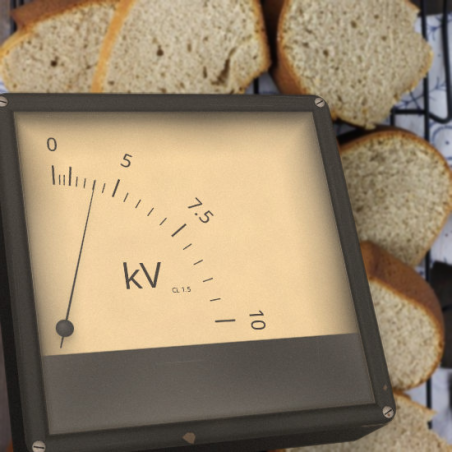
kV 4
